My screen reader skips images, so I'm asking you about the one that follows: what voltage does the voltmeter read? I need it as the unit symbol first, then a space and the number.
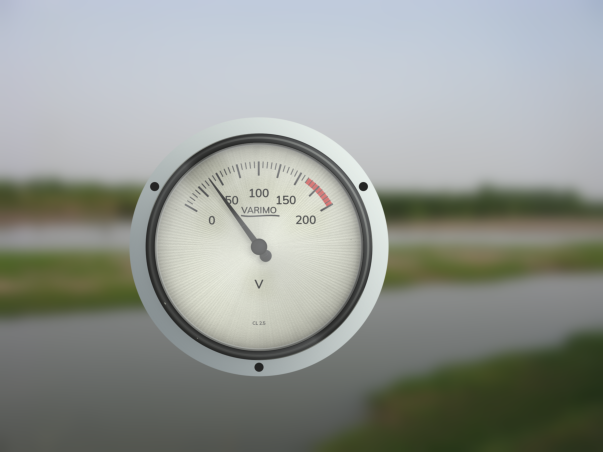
V 40
